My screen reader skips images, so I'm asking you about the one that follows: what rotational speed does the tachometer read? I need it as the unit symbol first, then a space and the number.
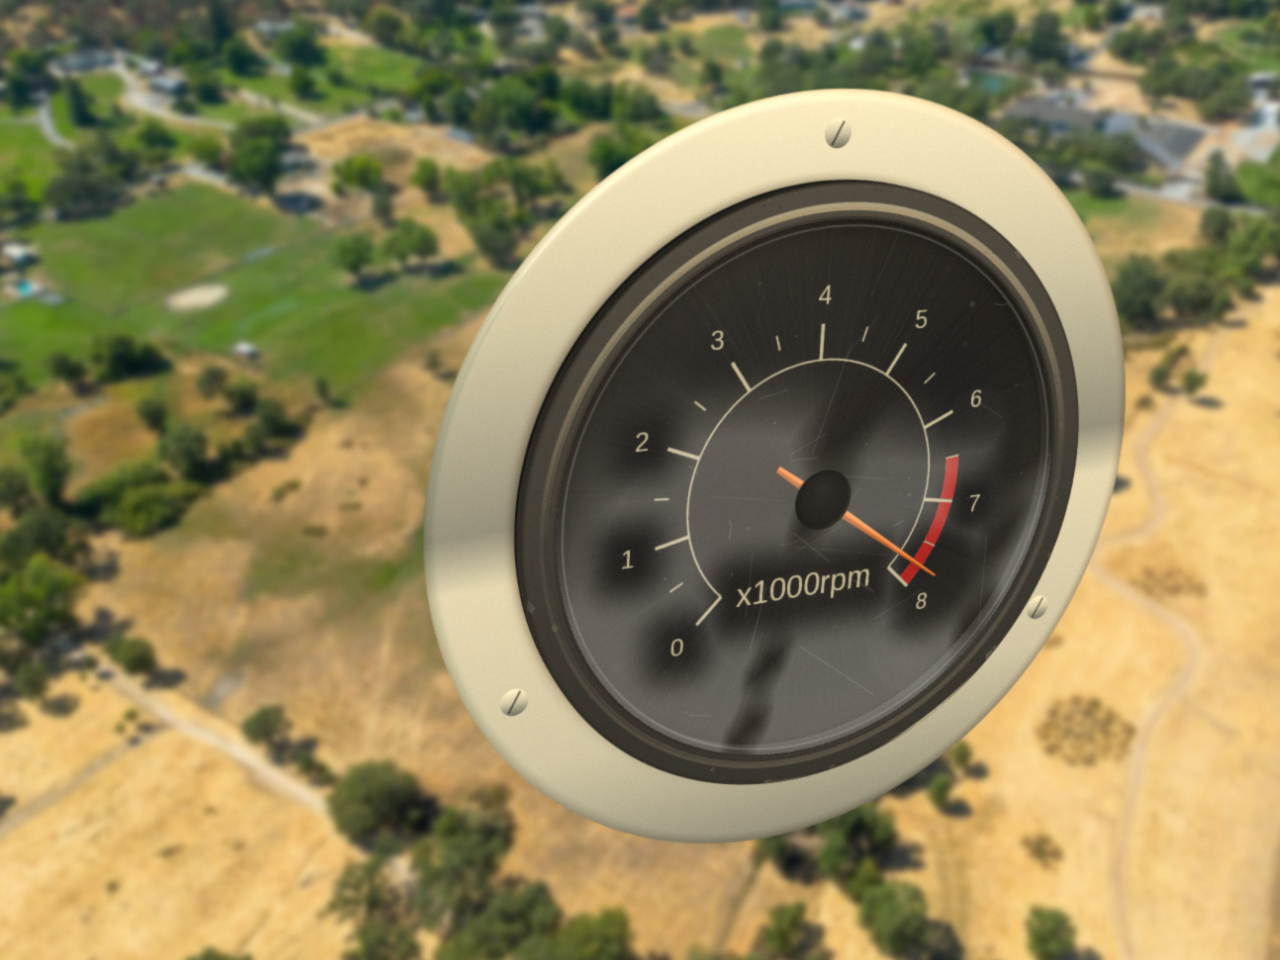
rpm 7750
